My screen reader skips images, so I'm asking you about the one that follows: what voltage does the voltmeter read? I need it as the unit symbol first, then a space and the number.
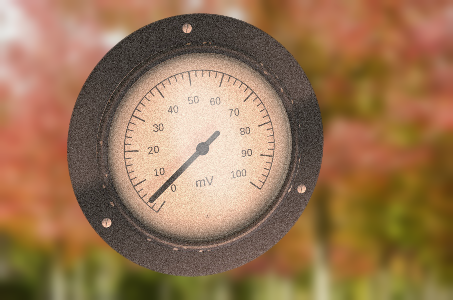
mV 4
